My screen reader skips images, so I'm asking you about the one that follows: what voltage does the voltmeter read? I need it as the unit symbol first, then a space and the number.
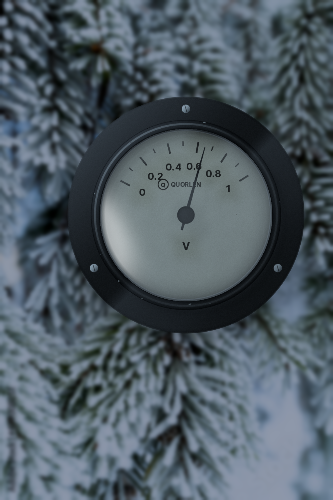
V 0.65
